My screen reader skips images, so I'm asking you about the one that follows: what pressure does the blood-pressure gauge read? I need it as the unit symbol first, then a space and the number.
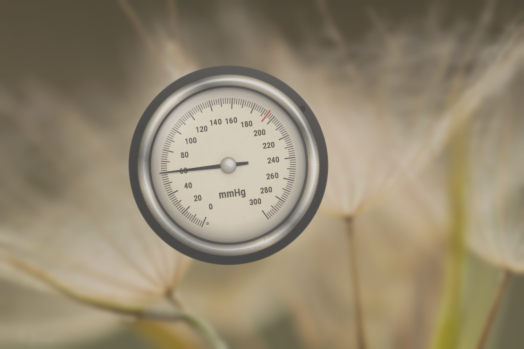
mmHg 60
